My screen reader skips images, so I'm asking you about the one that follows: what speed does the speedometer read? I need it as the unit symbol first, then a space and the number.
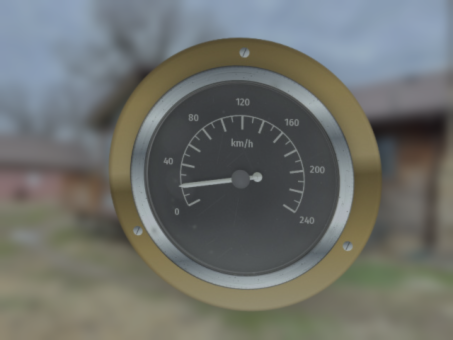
km/h 20
